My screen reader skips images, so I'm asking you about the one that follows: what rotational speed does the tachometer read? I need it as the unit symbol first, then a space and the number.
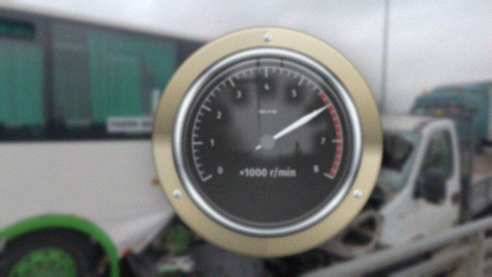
rpm 6000
